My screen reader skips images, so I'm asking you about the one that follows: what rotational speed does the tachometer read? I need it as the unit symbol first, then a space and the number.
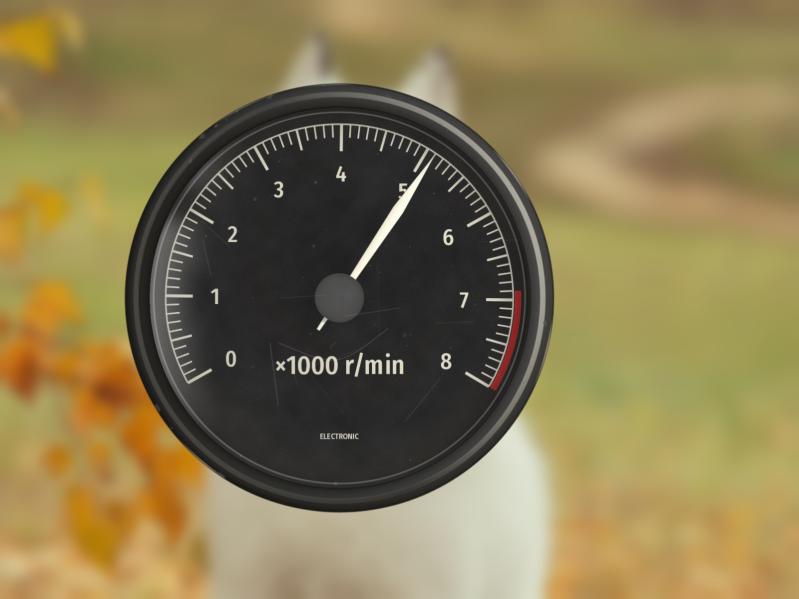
rpm 5100
